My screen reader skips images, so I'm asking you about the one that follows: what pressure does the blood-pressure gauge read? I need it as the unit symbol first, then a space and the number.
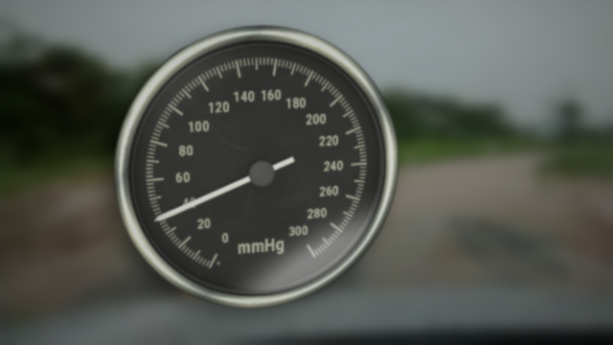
mmHg 40
